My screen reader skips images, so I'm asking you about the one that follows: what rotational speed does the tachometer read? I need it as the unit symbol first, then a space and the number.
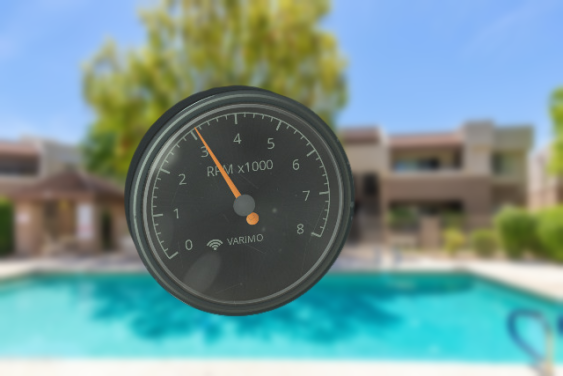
rpm 3100
